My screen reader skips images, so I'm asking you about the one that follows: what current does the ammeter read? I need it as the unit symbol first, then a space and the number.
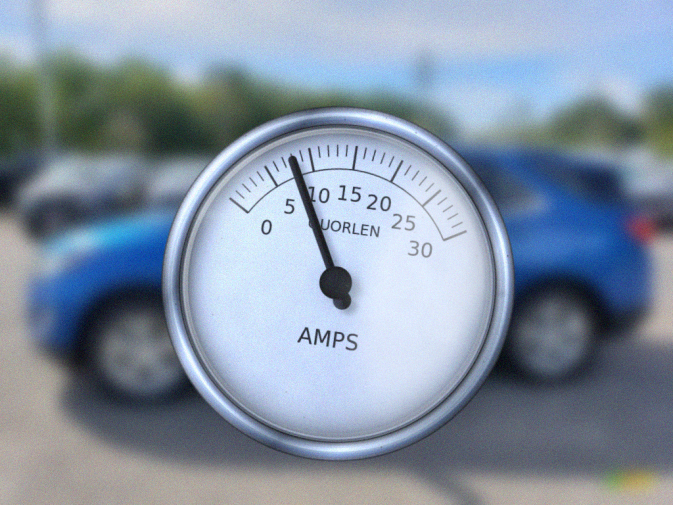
A 8
